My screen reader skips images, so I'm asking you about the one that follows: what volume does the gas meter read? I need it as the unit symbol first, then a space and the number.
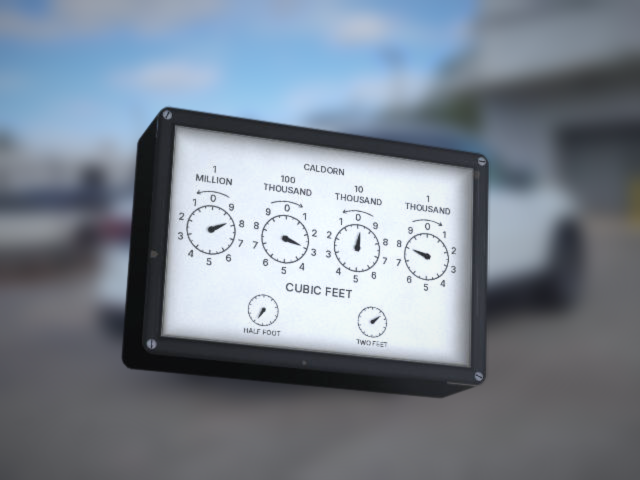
ft³ 829800
